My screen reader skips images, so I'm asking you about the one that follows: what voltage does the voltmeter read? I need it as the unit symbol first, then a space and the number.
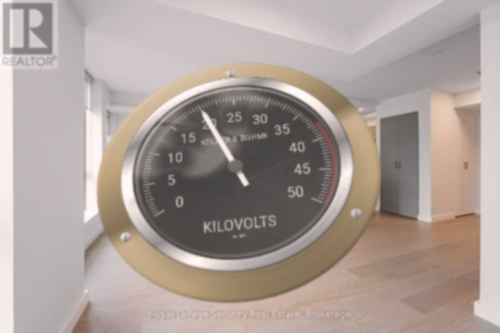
kV 20
